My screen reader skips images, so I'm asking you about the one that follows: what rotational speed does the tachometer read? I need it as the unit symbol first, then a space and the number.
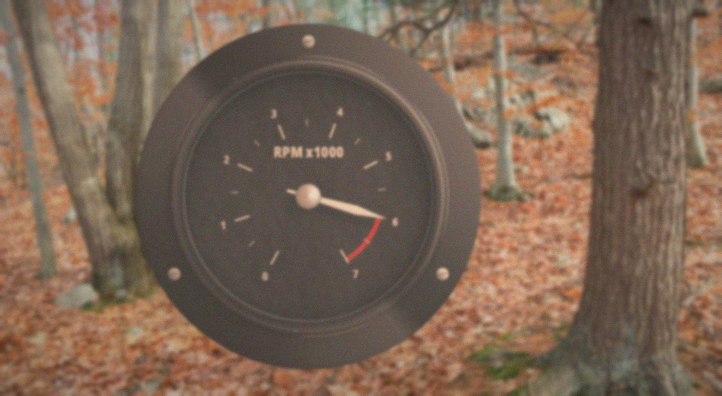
rpm 6000
